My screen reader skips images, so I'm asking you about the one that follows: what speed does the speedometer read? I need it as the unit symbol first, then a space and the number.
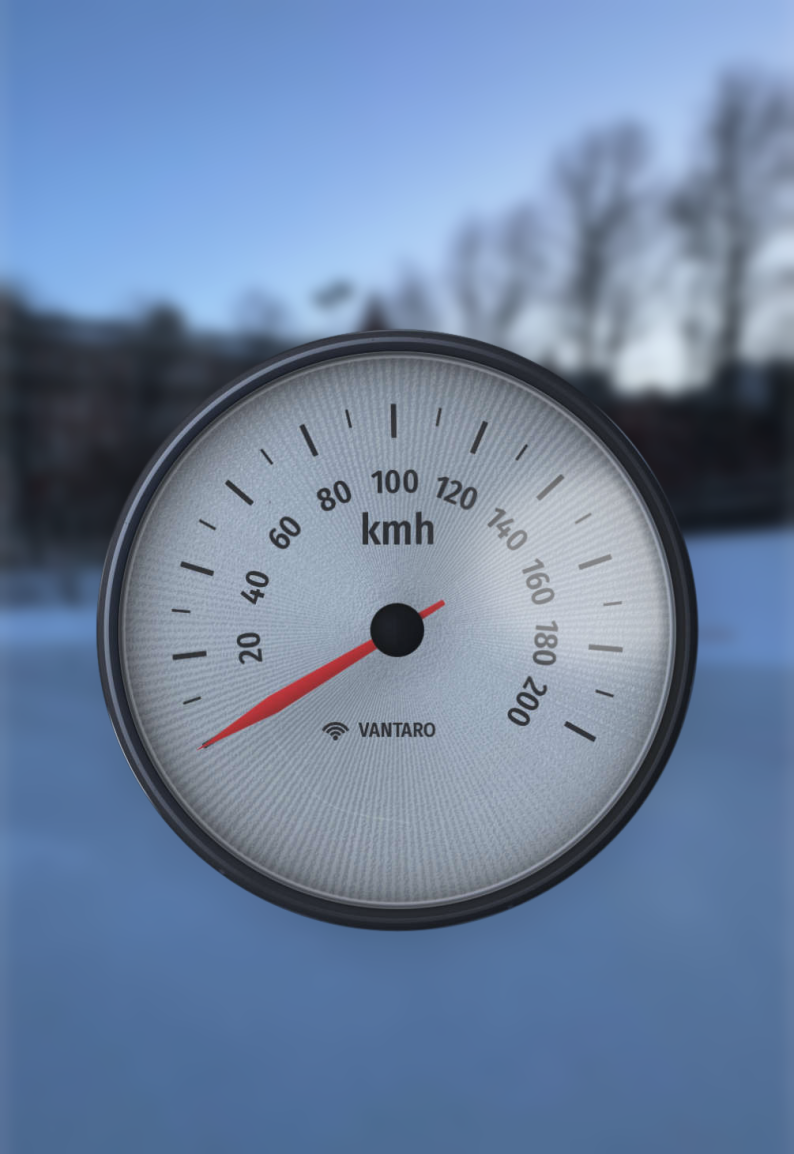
km/h 0
